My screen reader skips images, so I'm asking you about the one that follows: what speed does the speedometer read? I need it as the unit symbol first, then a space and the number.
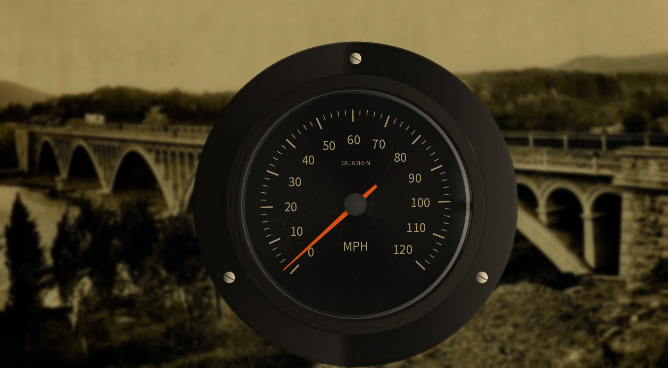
mph 2
